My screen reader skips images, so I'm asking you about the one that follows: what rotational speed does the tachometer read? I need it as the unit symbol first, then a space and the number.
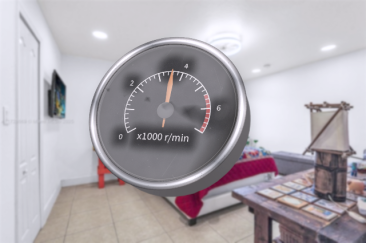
rpm 3600
